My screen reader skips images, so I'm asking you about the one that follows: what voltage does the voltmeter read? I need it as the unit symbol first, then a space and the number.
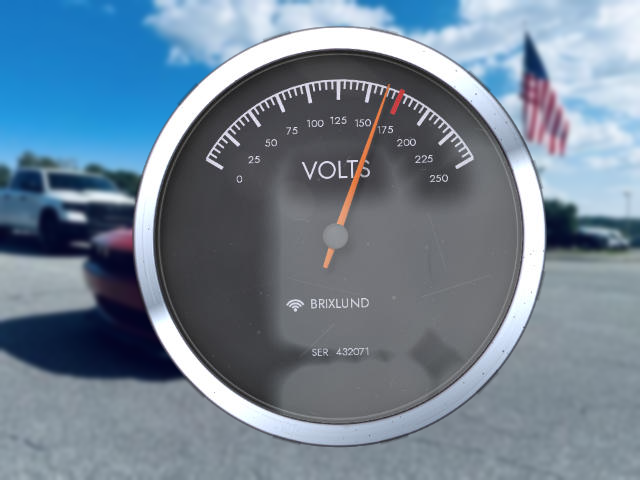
V 165
